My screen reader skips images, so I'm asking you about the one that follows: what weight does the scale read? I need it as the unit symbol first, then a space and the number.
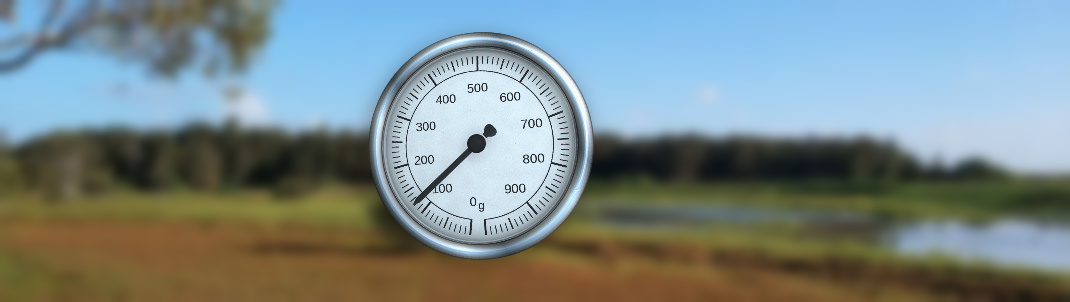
g 120
